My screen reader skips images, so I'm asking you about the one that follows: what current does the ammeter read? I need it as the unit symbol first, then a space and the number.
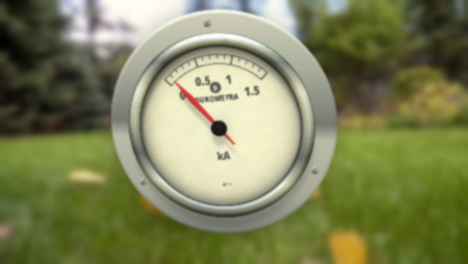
kA 0.1
